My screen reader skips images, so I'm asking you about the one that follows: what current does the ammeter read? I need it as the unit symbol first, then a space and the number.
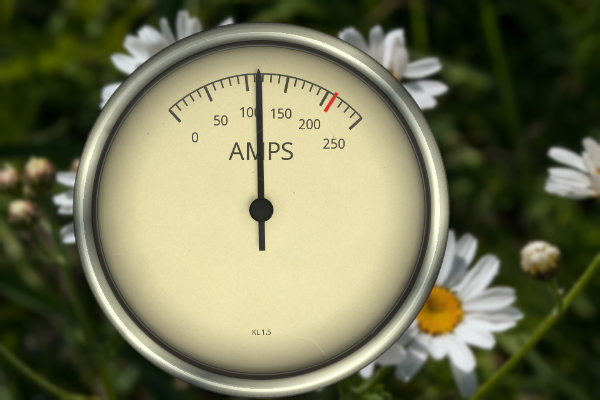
A 115
